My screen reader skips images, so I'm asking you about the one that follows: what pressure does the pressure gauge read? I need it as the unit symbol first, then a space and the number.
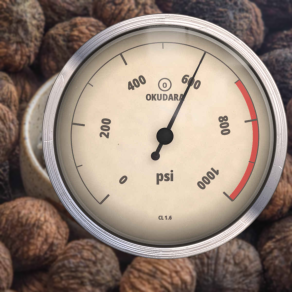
psi 600
